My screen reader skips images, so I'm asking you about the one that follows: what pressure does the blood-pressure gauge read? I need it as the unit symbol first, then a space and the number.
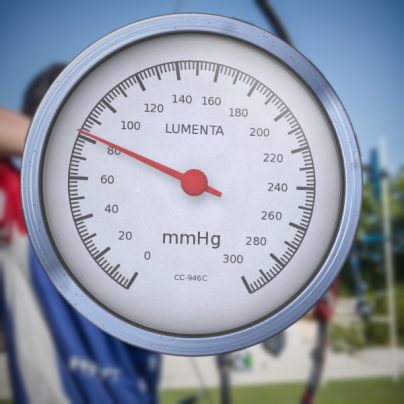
mmHg 82
